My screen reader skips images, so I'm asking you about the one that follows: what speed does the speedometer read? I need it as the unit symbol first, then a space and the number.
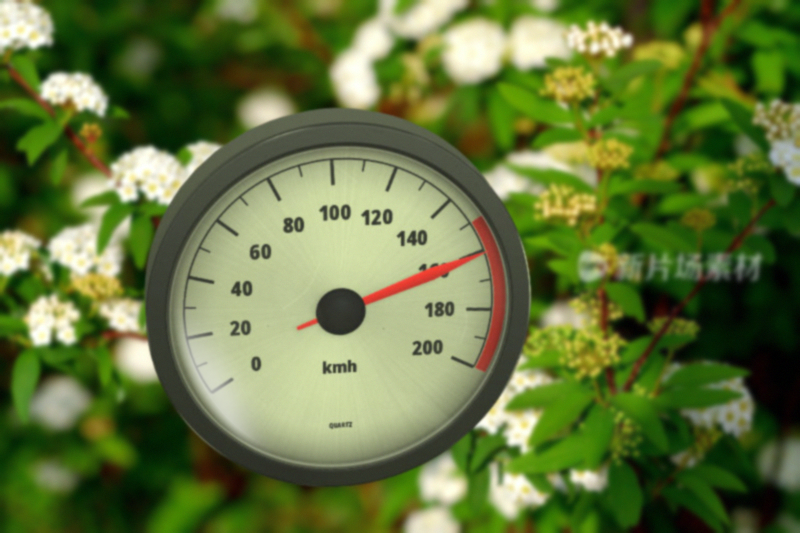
km/h 160
